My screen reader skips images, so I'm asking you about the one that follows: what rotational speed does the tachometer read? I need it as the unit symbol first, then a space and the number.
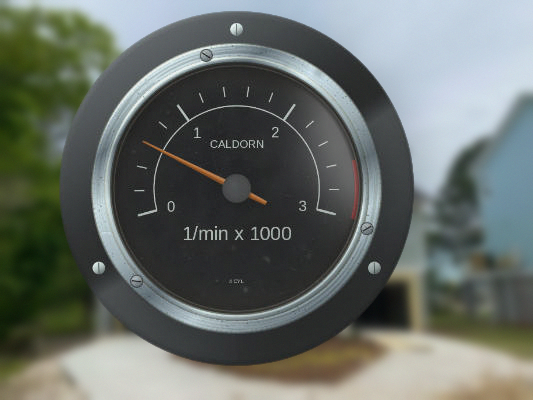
rpm 600
